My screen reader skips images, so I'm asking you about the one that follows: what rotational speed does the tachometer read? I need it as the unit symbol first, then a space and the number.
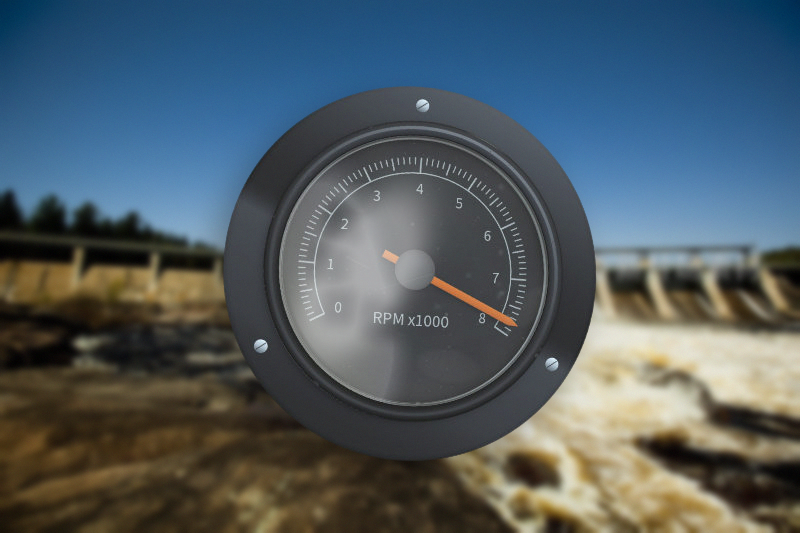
rpm 7800
